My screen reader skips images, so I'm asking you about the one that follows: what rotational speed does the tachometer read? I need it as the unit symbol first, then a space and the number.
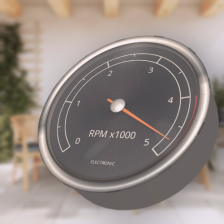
rpm 4750
